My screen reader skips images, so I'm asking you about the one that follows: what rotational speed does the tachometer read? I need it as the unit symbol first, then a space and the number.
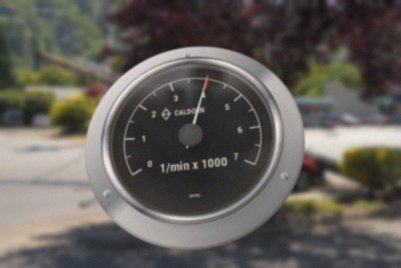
rpm 4000
